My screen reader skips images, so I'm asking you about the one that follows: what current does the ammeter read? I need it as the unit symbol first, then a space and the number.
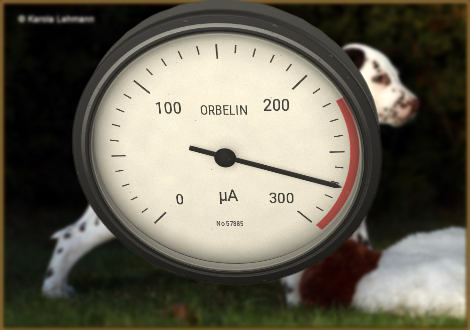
µA 270
